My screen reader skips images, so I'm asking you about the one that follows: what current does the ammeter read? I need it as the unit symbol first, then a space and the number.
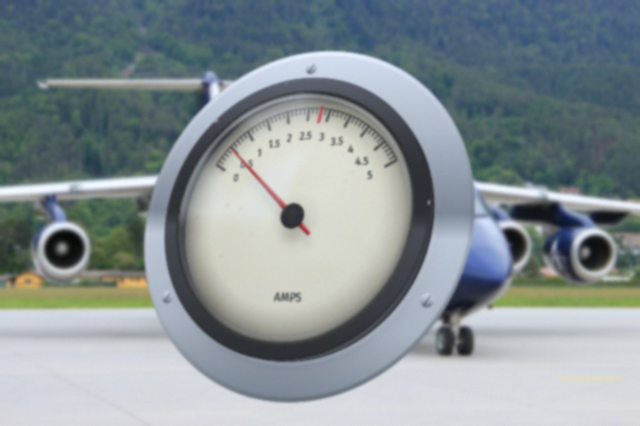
A 0.5
